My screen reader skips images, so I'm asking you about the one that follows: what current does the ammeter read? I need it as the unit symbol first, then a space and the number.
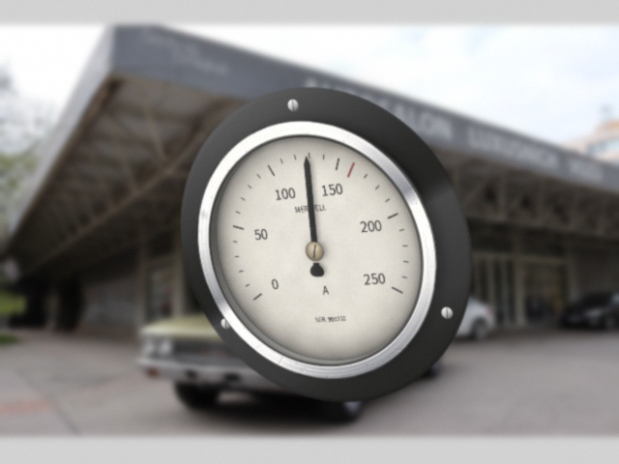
A 130
